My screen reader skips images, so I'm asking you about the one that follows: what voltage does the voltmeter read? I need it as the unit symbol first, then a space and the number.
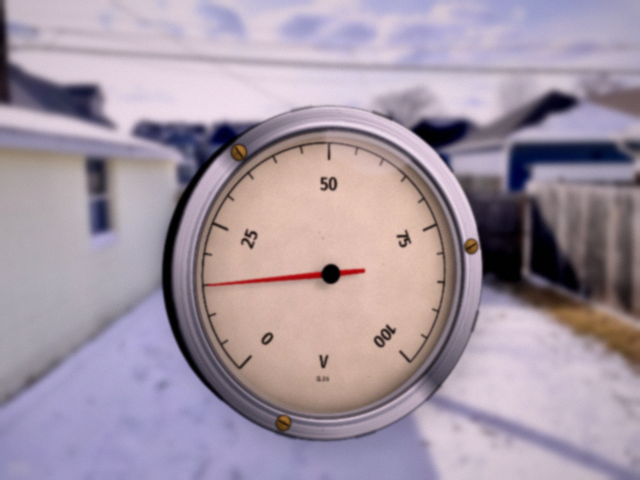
V 15
